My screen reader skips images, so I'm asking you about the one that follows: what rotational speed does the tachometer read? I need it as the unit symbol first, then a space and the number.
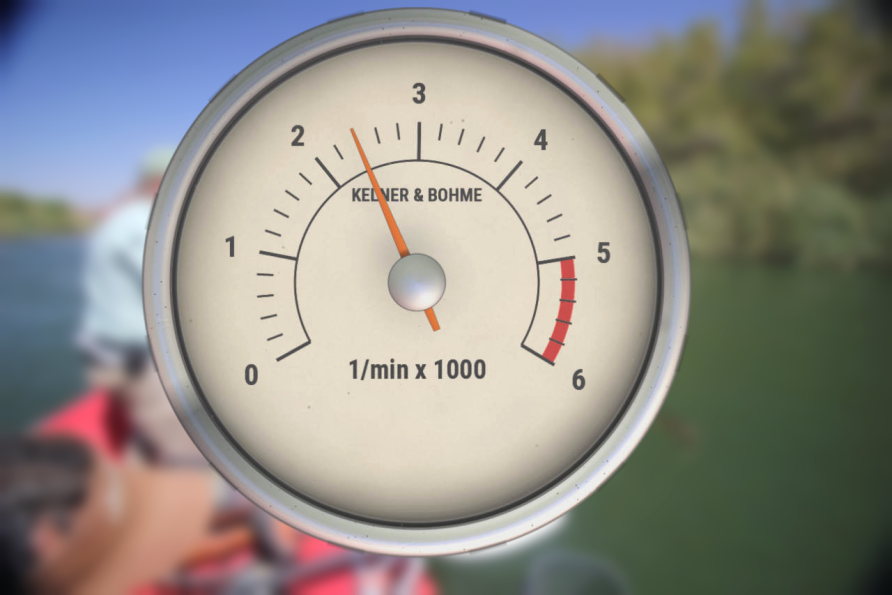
rpm 2400
